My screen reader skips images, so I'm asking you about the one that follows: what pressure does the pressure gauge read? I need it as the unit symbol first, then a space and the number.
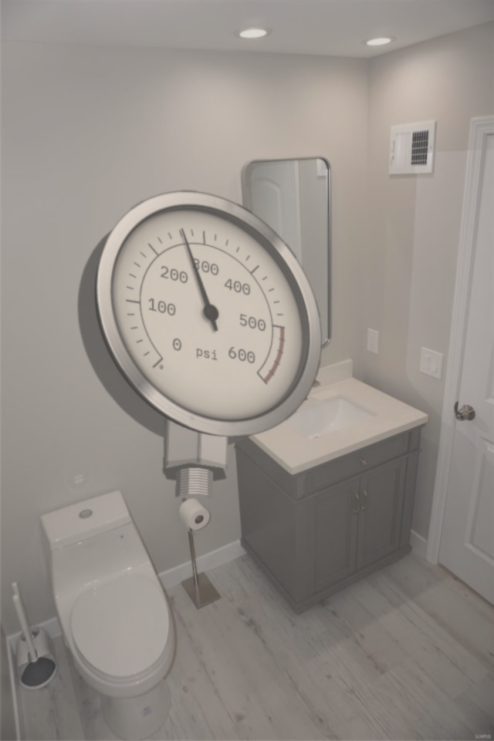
psi 260
